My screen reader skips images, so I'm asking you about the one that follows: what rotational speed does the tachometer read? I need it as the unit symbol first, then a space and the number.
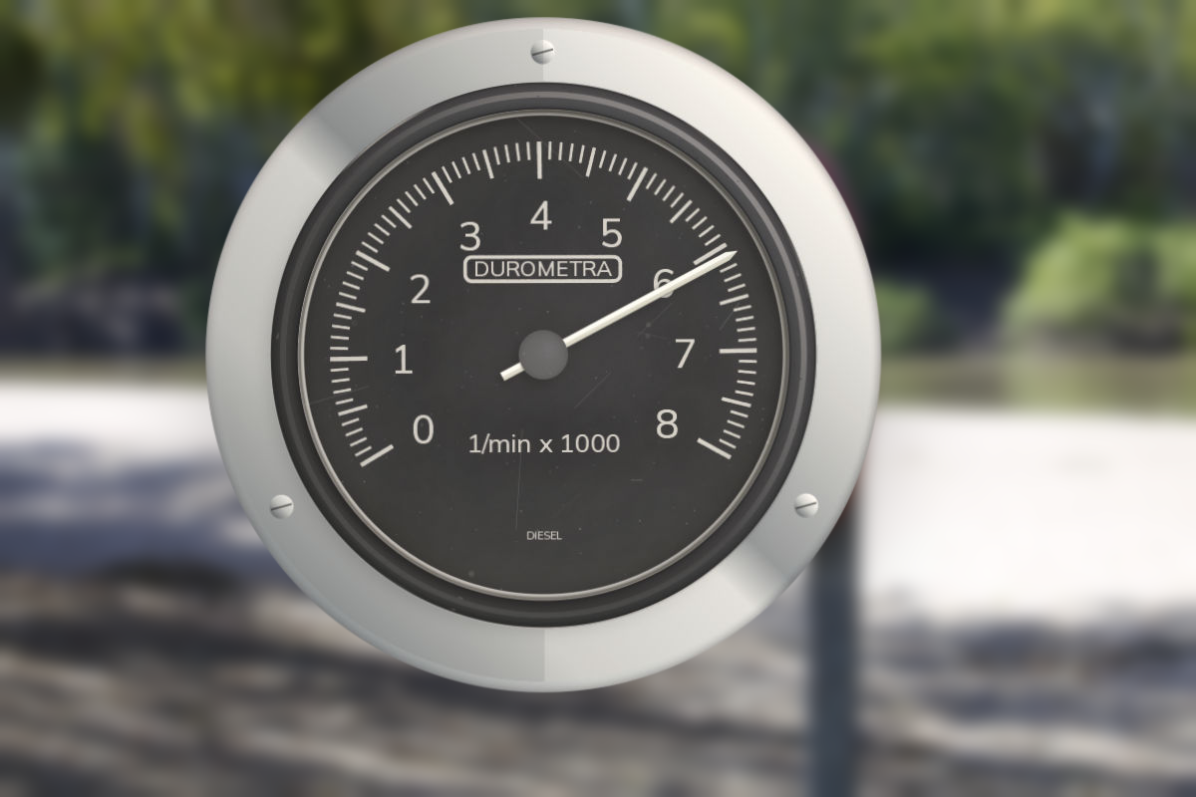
rpm 6100
